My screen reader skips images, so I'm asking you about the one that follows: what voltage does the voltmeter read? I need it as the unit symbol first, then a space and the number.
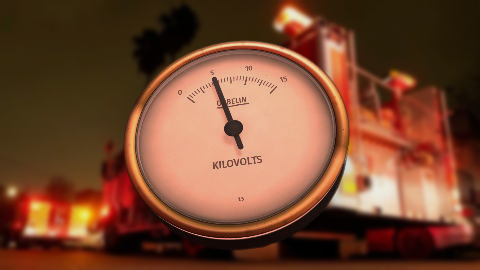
kV 5
